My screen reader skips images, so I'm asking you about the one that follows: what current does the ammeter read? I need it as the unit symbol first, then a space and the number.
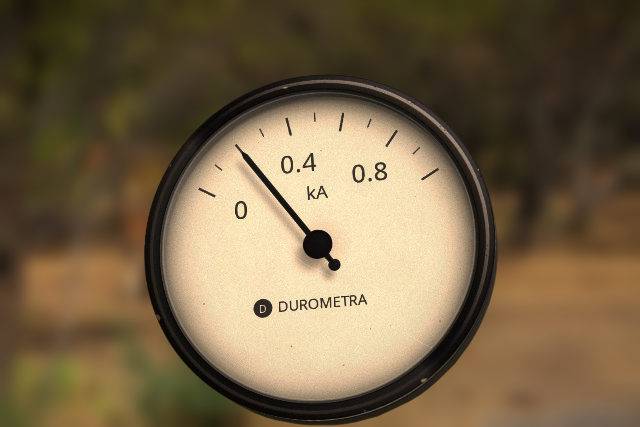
kA 0.2
